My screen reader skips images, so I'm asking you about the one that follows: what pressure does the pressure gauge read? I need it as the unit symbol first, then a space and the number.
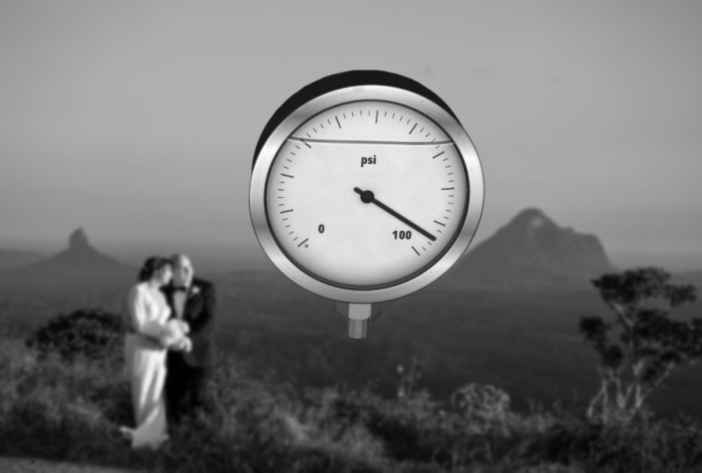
psi 94
